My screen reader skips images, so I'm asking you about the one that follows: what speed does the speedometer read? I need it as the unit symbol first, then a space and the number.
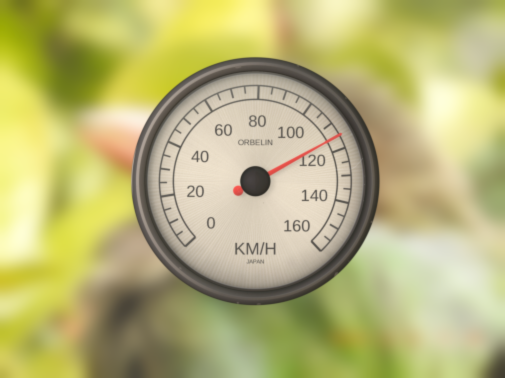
km/h 115
